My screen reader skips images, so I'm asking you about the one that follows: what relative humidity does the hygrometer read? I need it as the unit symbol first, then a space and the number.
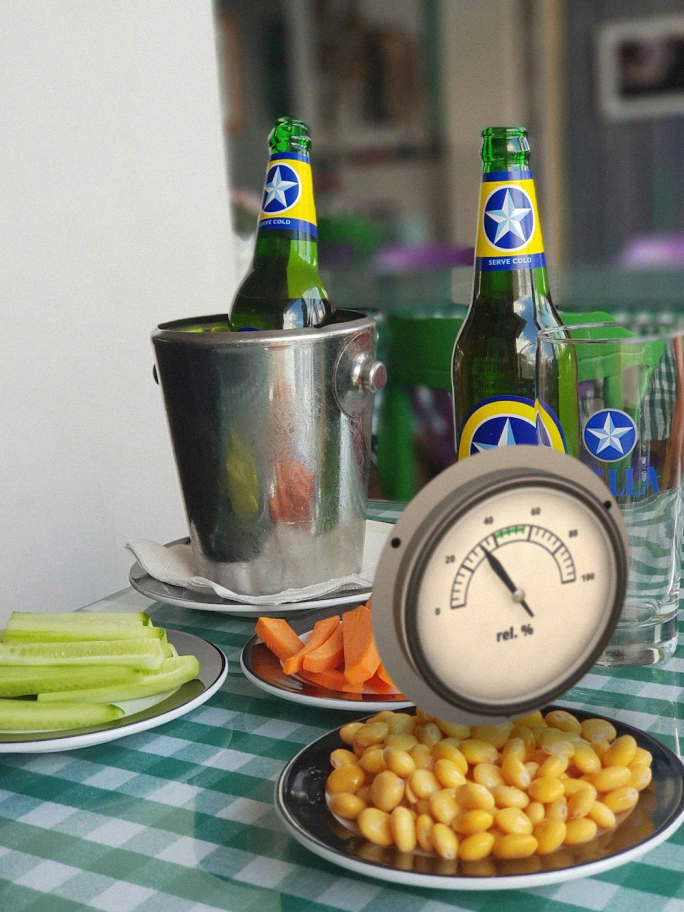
% 32
